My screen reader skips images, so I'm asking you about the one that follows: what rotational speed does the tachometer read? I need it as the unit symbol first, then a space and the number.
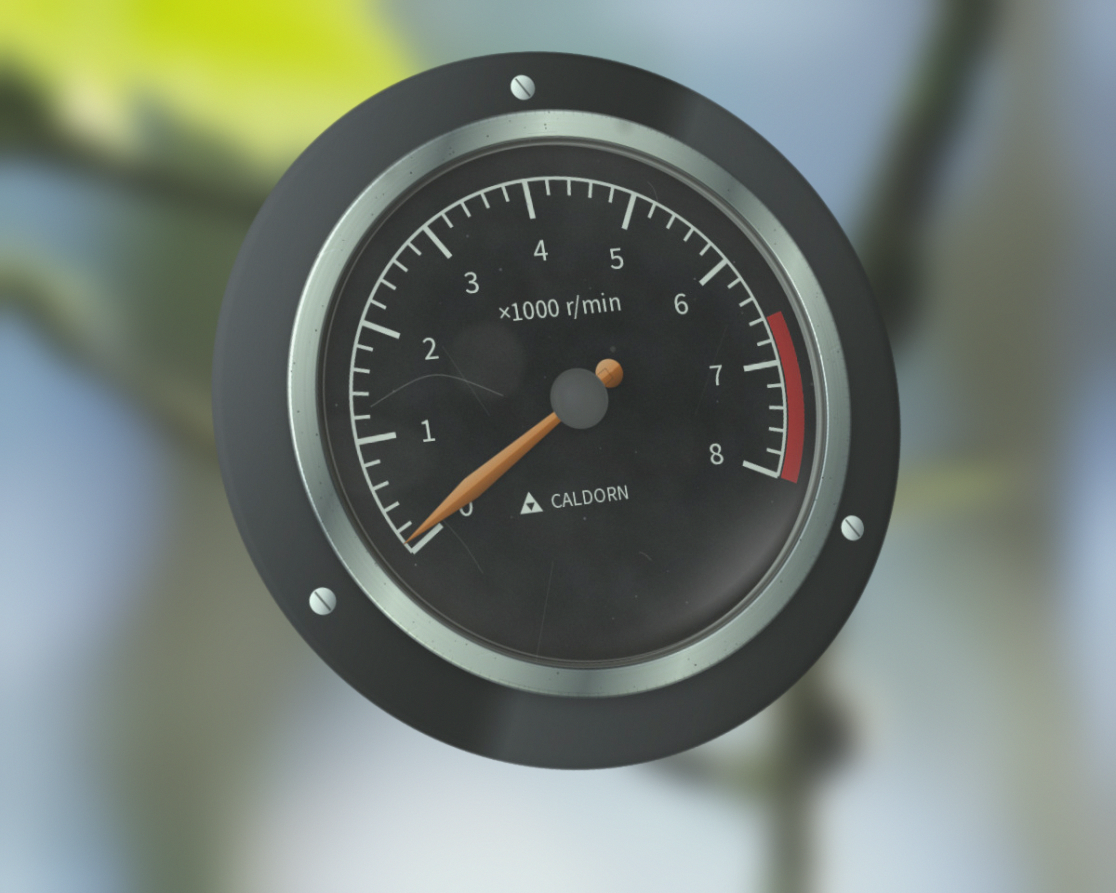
rpm 100
